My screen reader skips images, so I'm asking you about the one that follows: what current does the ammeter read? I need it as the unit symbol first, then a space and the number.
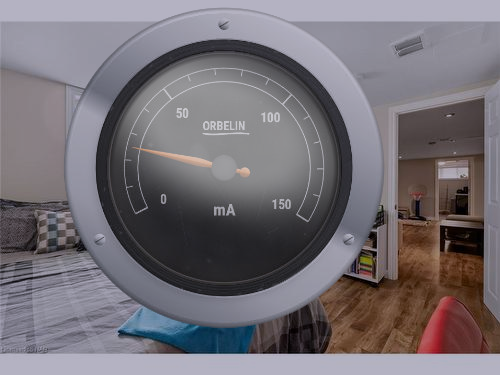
mA 25
